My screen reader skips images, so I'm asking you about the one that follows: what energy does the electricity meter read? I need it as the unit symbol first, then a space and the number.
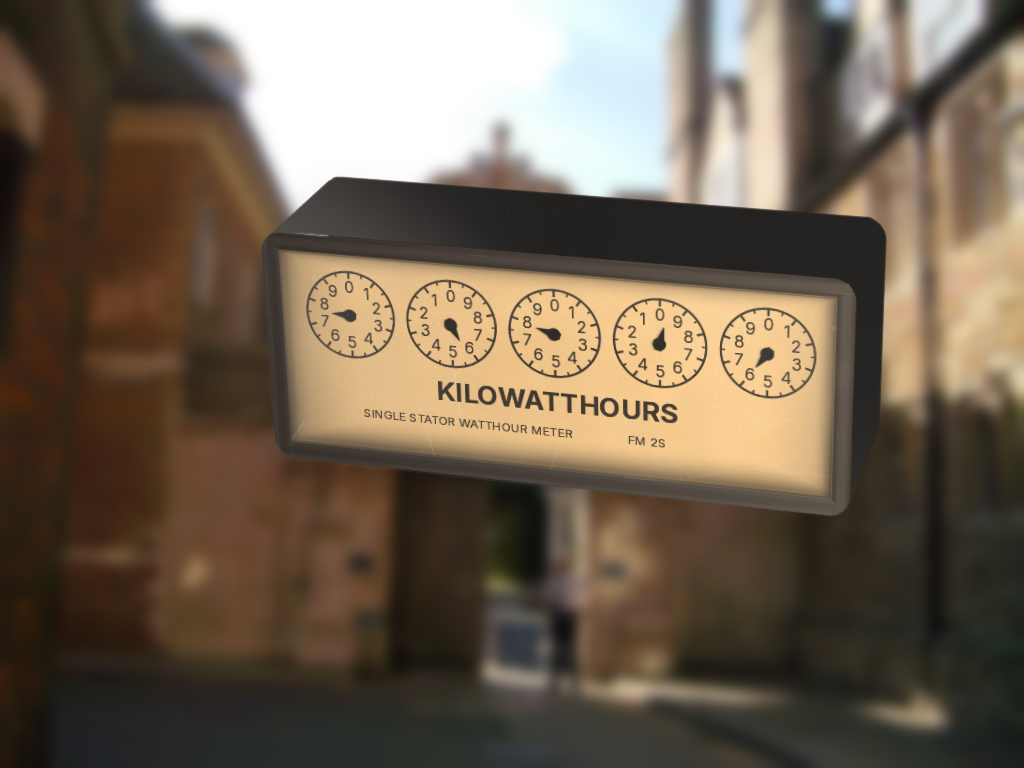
kWh 75796
